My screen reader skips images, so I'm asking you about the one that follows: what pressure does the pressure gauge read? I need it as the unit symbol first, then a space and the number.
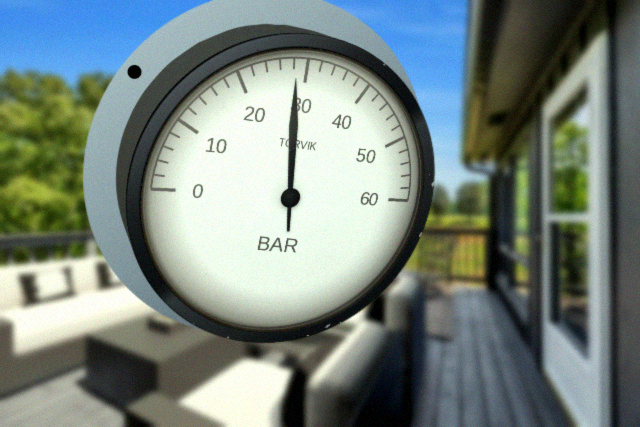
bar 28
